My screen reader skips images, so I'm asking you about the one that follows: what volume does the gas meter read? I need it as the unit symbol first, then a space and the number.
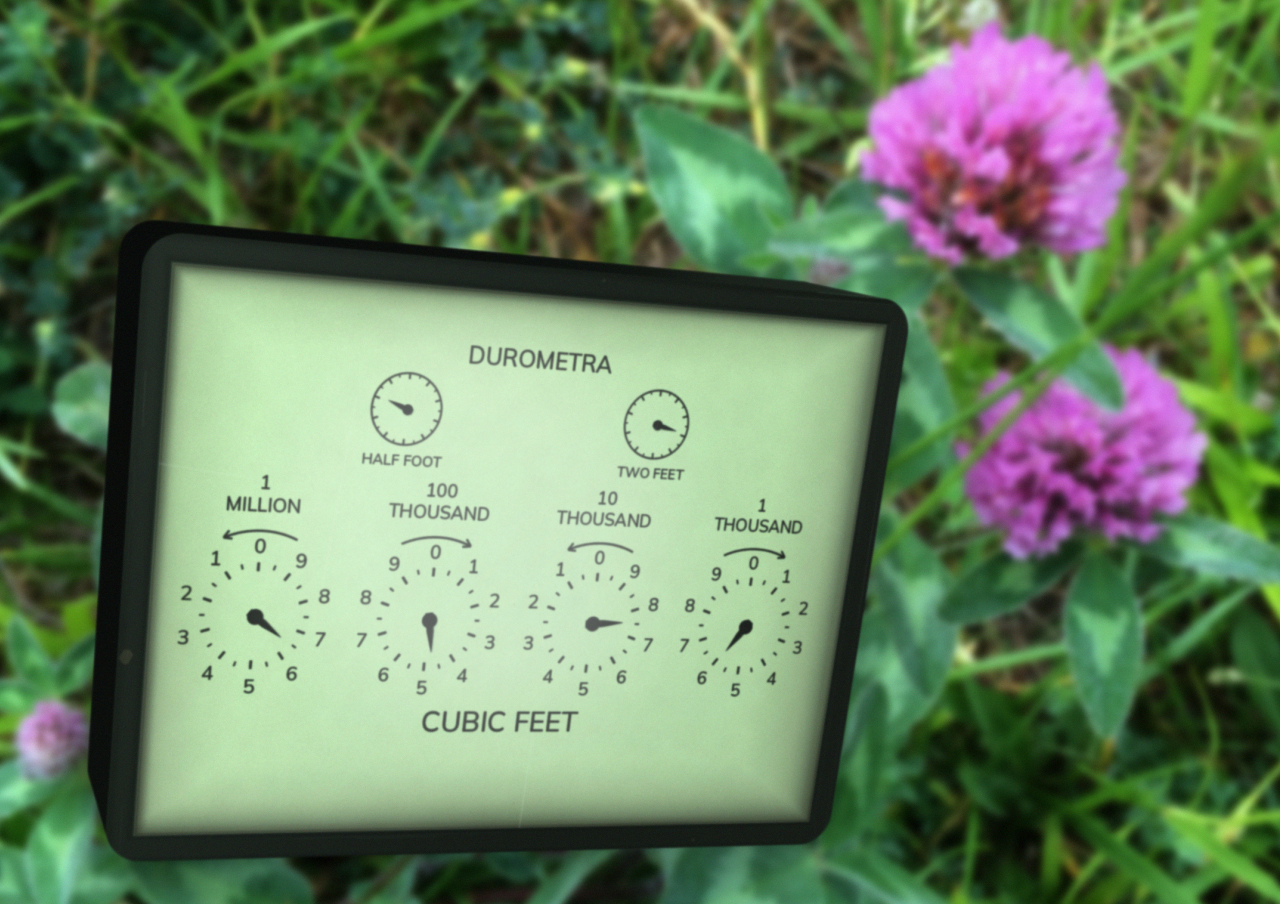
ft³ 647600
